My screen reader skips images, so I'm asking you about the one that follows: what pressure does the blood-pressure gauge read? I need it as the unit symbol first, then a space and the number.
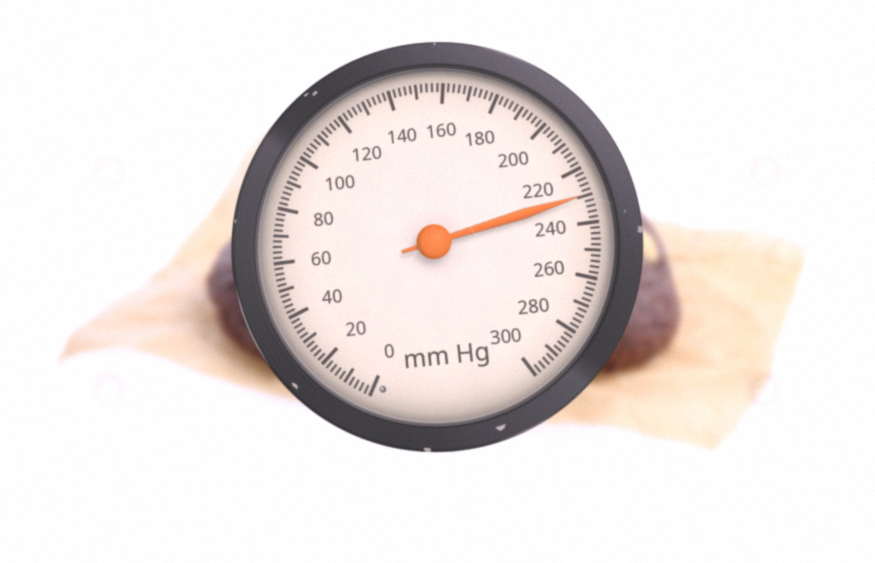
mmHg 230
